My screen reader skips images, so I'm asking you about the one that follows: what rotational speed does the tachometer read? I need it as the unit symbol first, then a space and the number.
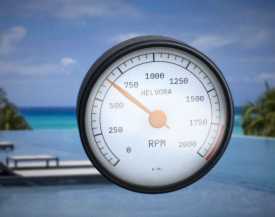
rpm 650
